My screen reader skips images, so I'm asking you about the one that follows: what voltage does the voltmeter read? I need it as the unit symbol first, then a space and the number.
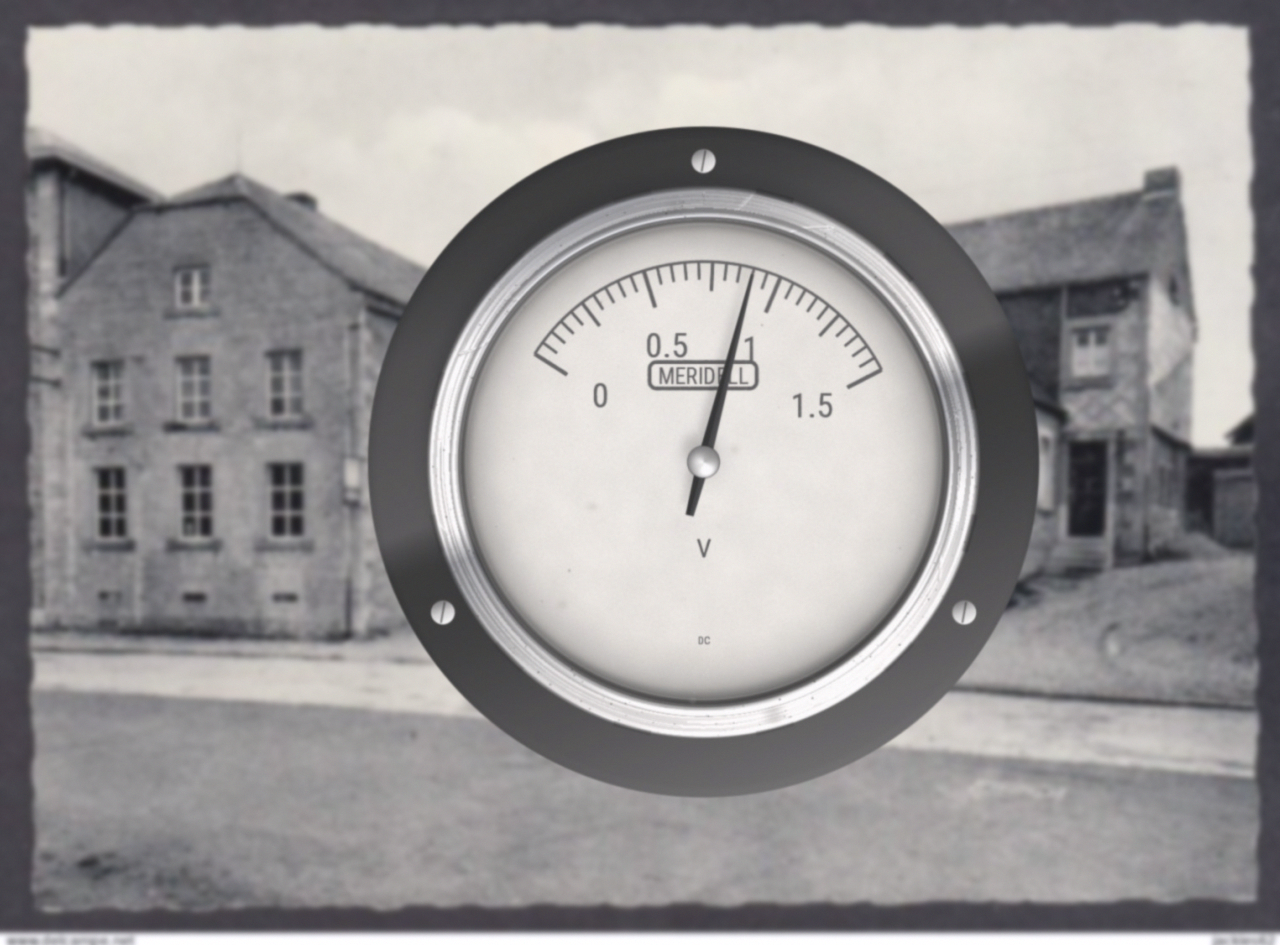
V 0.9
